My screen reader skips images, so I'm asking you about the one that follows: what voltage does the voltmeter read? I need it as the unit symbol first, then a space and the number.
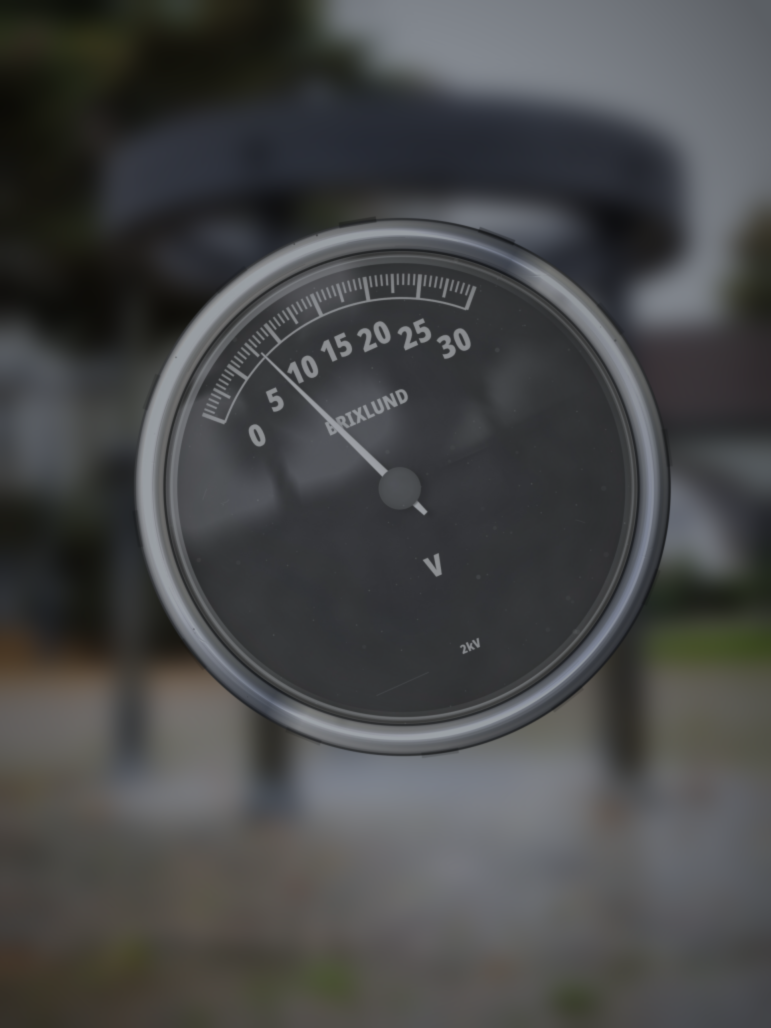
V 8
